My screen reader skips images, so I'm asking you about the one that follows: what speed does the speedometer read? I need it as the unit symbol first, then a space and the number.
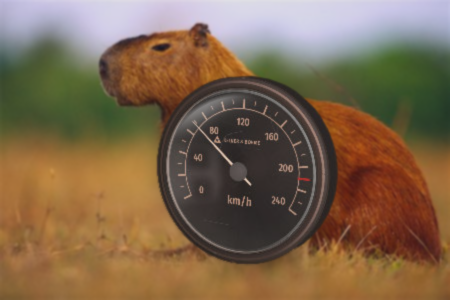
km/h 70
